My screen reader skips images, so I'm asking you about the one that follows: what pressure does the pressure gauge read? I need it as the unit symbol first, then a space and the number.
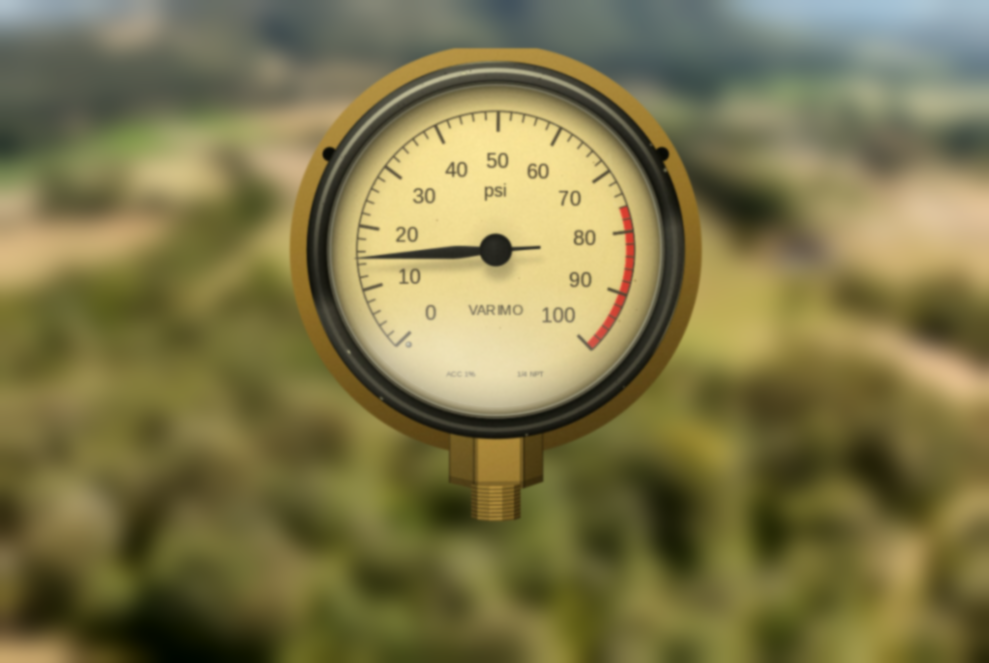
psi 15
